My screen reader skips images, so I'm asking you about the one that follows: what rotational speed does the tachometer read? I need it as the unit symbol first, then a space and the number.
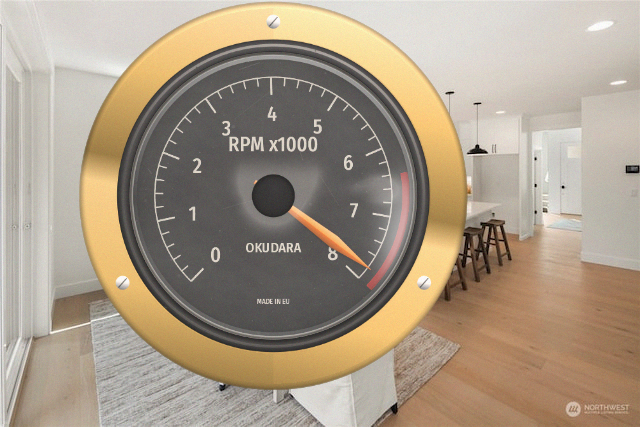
rpm 7800
